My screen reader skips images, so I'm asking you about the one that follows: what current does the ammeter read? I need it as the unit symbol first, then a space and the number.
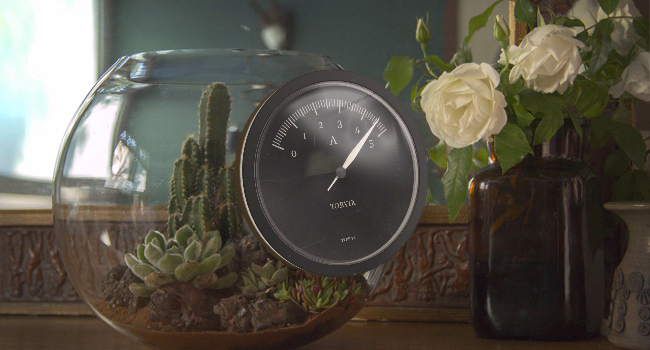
A 4.5
